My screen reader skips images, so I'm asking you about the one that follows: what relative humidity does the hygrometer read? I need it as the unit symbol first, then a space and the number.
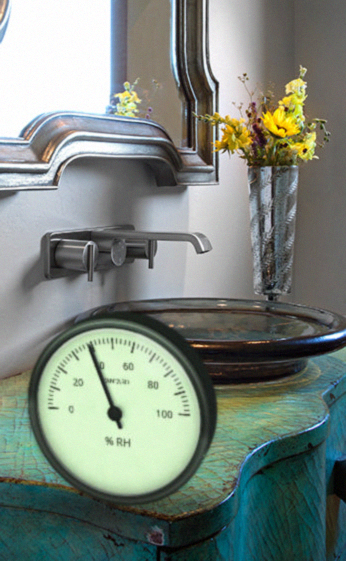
% 40
